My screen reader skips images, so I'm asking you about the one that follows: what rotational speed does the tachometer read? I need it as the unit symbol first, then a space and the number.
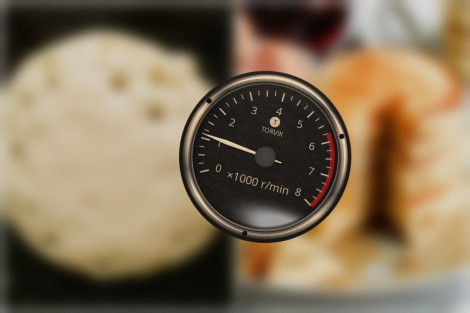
rpm 1125
